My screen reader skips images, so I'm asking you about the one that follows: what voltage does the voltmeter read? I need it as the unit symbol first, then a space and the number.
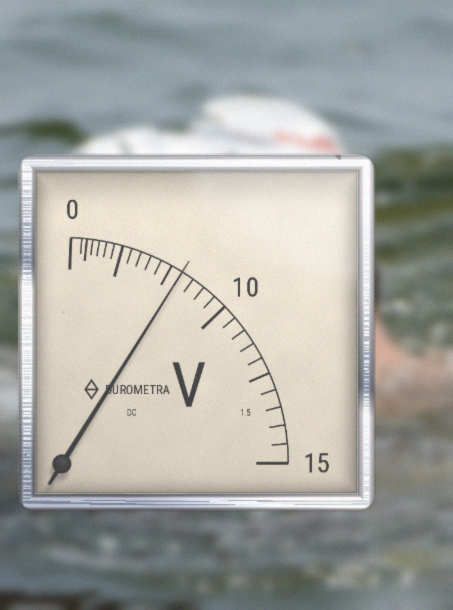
V 8
